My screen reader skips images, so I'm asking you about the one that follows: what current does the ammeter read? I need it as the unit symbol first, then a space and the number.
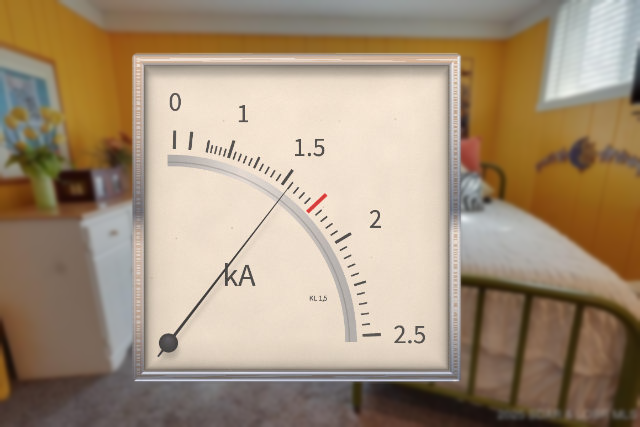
kA 1.55
